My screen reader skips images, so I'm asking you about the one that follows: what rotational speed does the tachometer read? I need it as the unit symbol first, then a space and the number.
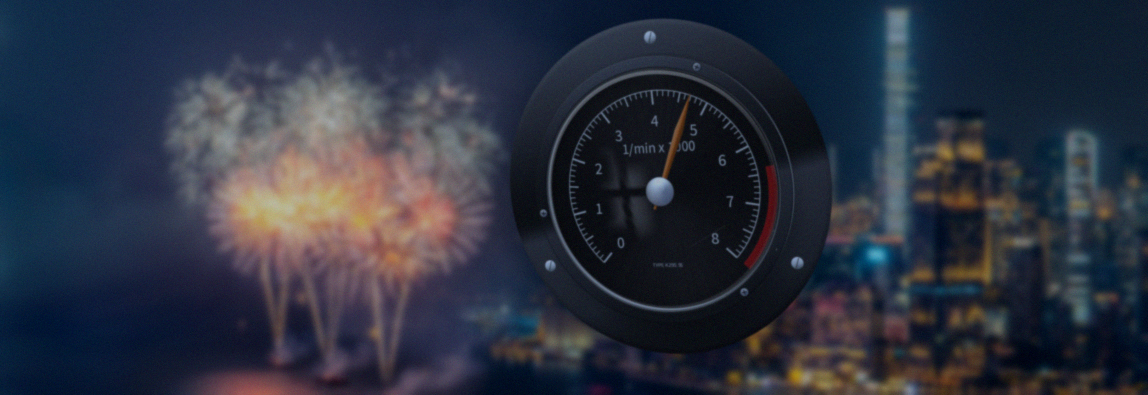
rpm 4700
